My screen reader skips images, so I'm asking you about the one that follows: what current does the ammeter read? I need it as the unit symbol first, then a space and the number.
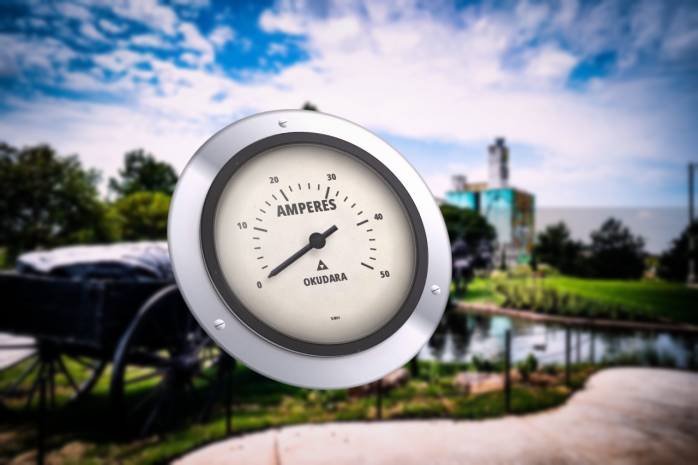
A 0
